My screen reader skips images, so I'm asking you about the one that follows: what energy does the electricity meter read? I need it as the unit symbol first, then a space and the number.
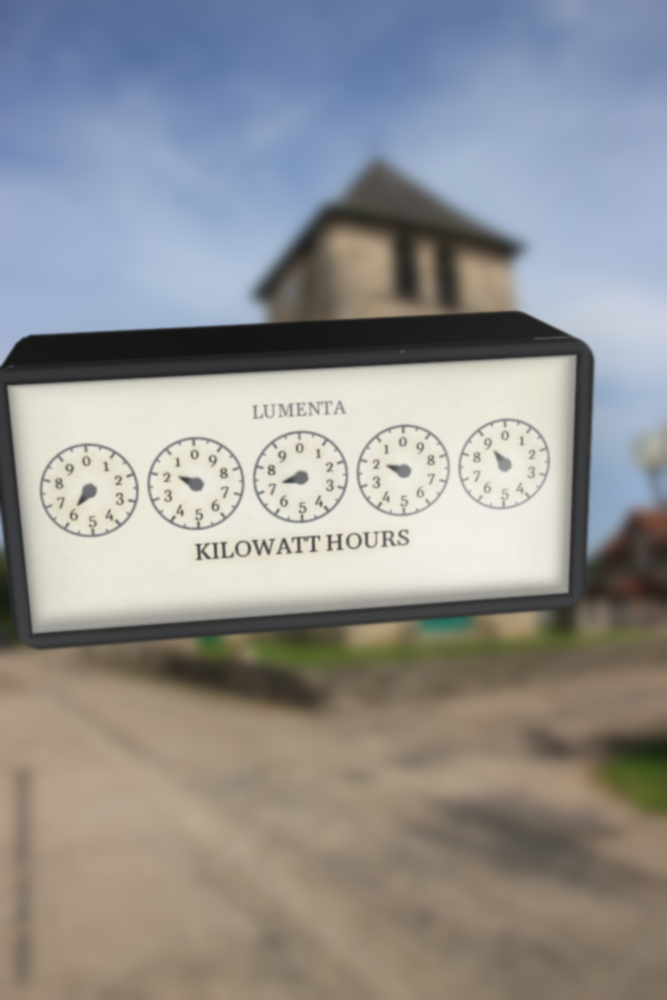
kWh 61719
